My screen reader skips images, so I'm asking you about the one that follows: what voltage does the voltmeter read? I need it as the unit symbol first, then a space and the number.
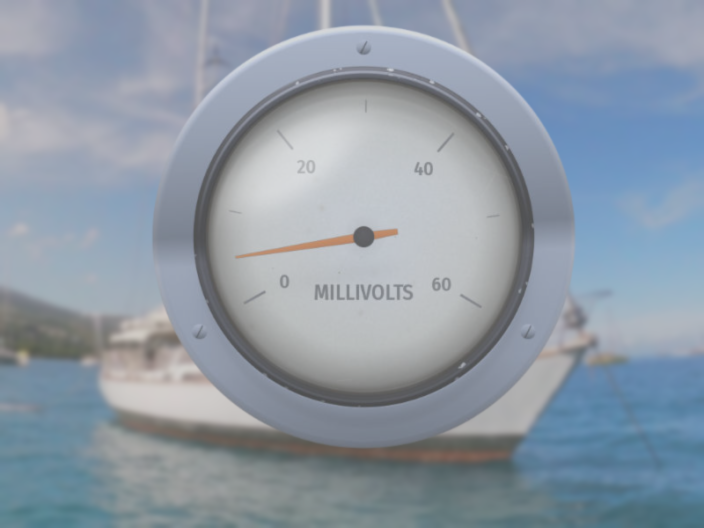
mV 5
